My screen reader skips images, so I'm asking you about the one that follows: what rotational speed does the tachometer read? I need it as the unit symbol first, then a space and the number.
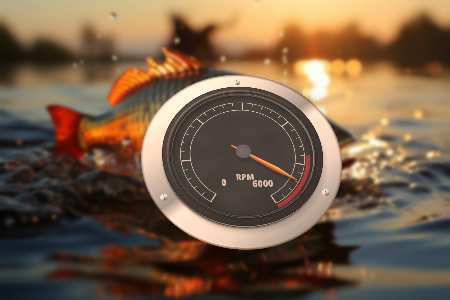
rpm 5400
